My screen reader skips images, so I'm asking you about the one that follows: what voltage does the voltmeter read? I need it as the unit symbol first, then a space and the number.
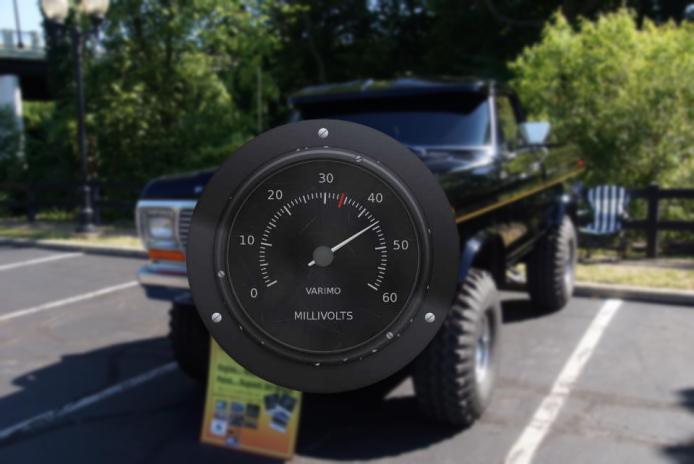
mV 44
